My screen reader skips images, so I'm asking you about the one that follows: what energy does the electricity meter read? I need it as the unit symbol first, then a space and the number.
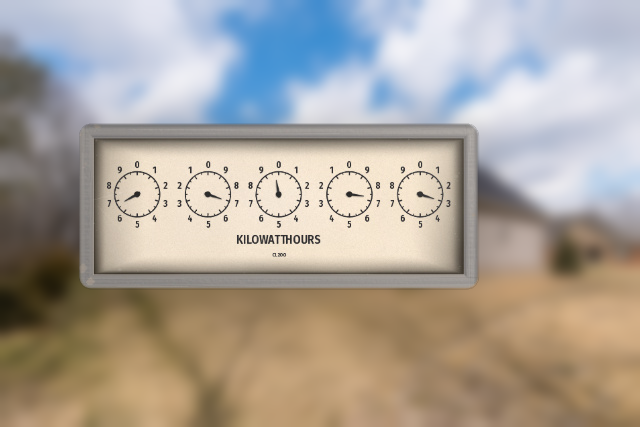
kWh 66973
